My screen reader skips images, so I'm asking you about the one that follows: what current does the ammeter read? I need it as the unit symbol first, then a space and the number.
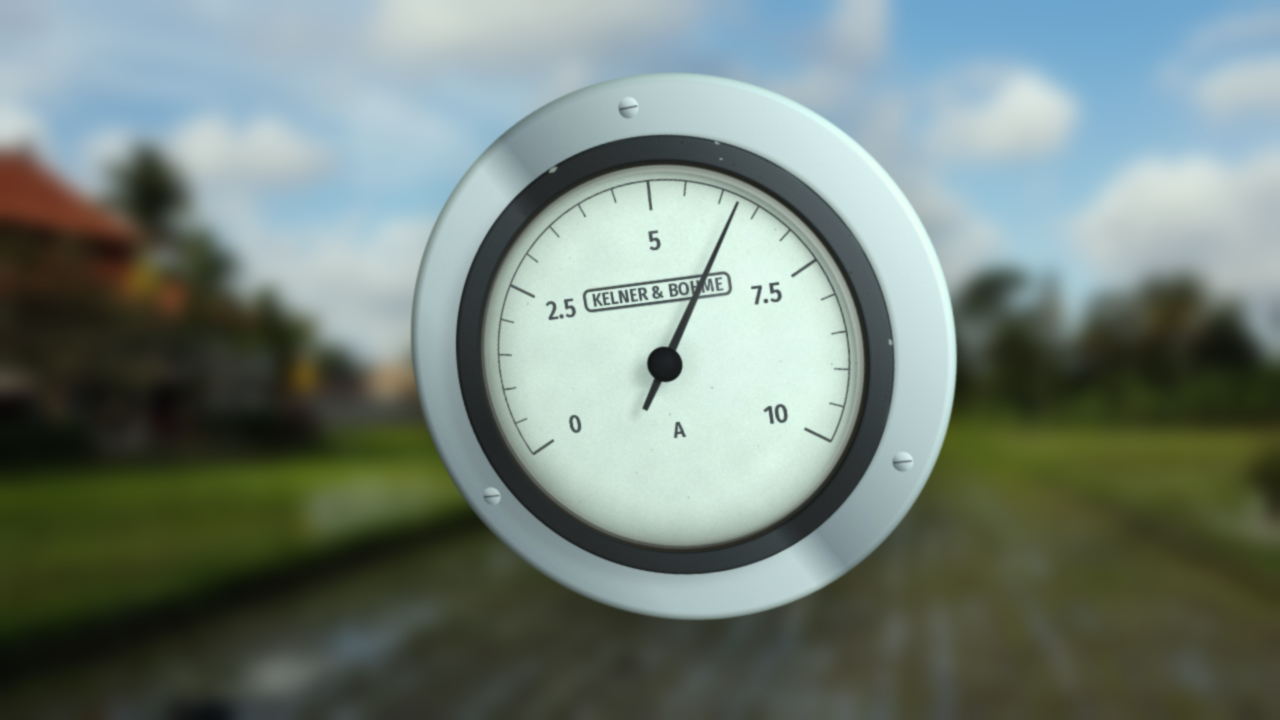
A 6.25
